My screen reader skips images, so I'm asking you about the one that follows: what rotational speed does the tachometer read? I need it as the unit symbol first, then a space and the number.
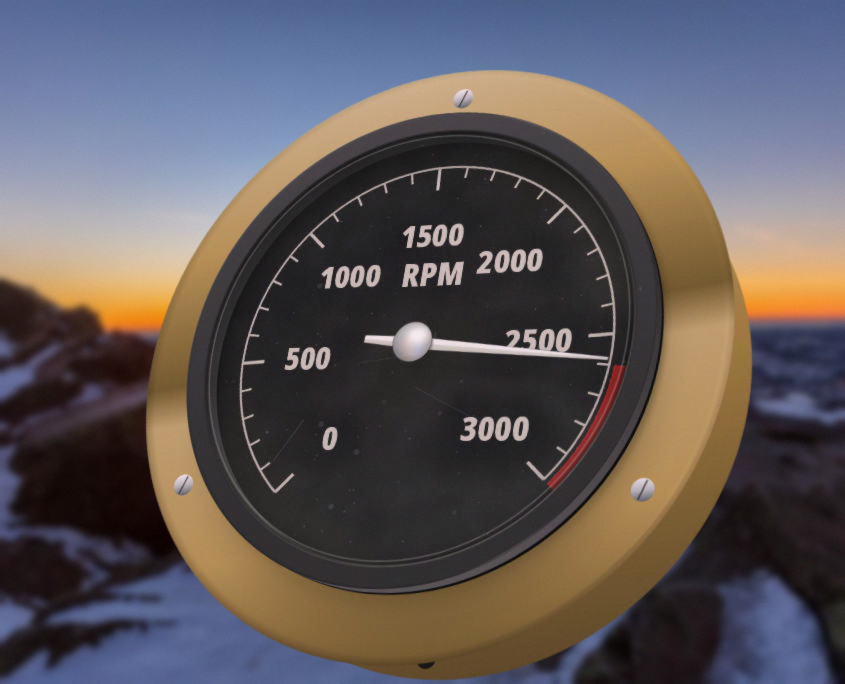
rpm 2600
